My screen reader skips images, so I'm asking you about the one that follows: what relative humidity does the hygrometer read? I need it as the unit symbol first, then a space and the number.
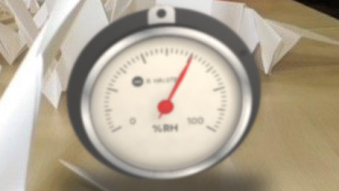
% 60
